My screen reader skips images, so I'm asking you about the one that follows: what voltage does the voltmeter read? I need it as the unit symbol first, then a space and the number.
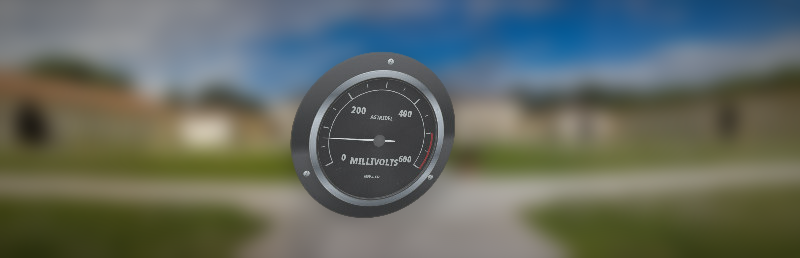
mV 75
